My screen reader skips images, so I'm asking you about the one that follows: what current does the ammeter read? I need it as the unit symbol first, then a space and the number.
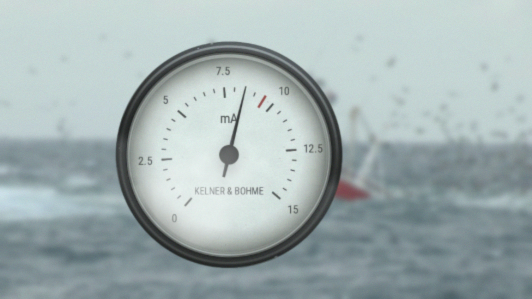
mA 8.5
